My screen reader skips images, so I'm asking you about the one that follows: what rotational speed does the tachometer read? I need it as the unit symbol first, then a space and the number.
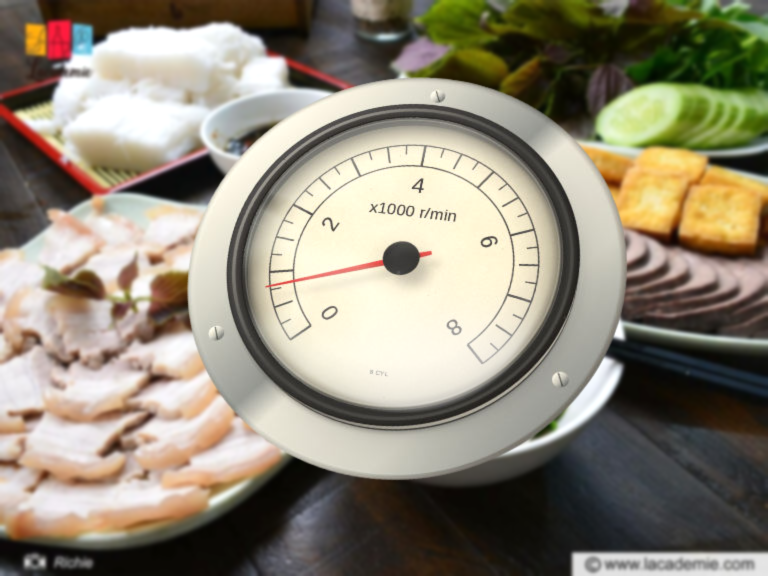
rpm 750
